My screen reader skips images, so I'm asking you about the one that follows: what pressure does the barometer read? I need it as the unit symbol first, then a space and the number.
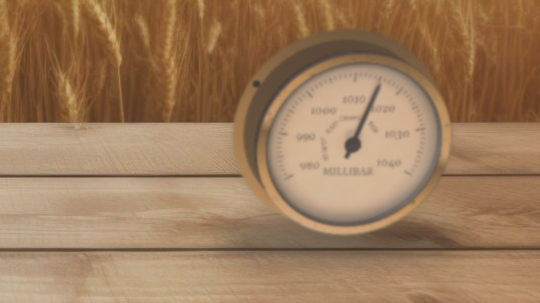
mbar 1015
